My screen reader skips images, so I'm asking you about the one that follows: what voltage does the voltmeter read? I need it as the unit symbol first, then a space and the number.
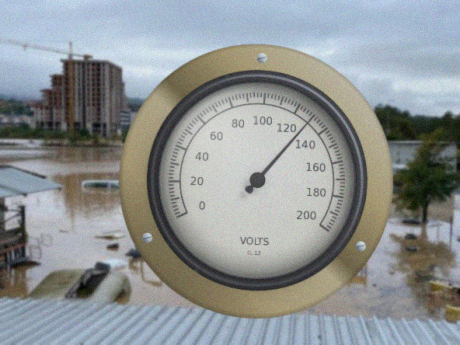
V 130
